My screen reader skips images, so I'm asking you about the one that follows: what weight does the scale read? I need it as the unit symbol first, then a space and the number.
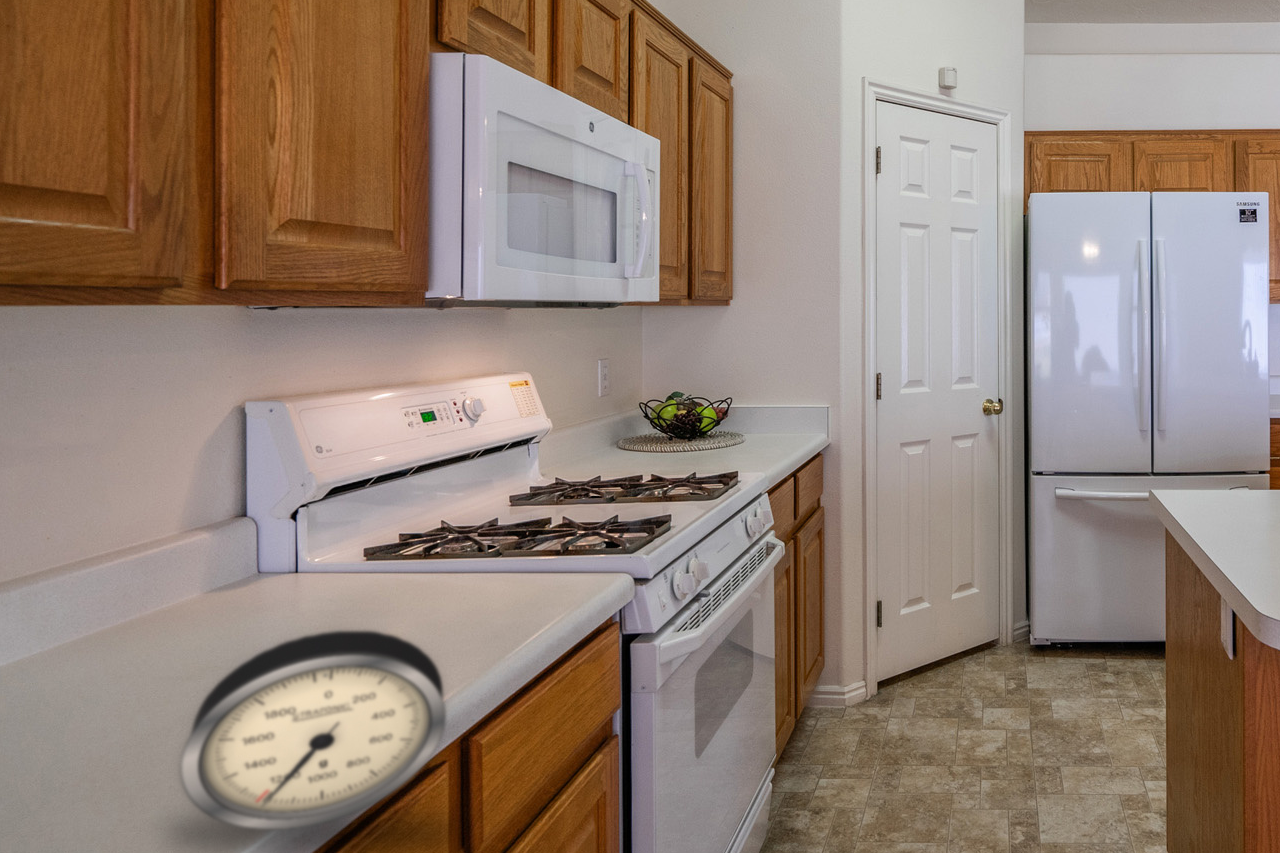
g 1200
